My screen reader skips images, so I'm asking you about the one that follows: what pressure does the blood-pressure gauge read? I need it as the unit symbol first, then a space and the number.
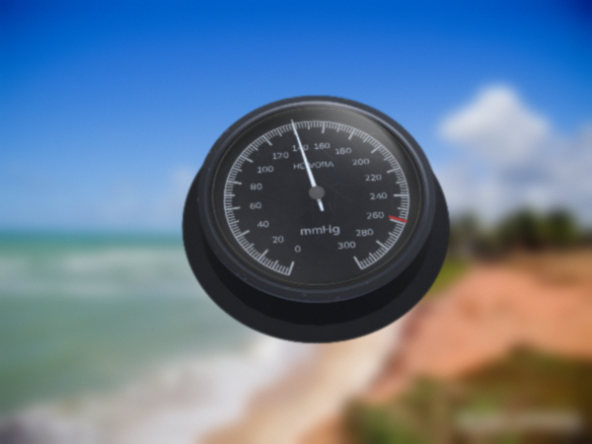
mmHg 140
